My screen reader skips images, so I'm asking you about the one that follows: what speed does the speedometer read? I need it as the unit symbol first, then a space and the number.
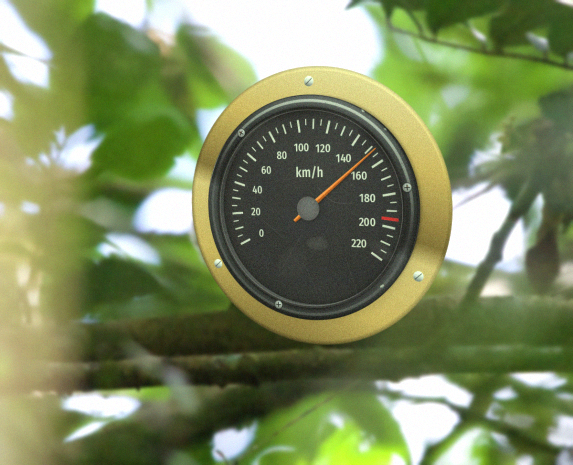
km/h 152.5
